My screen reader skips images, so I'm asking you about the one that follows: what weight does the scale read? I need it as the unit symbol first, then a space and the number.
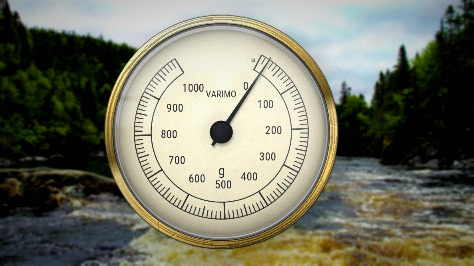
g 20
